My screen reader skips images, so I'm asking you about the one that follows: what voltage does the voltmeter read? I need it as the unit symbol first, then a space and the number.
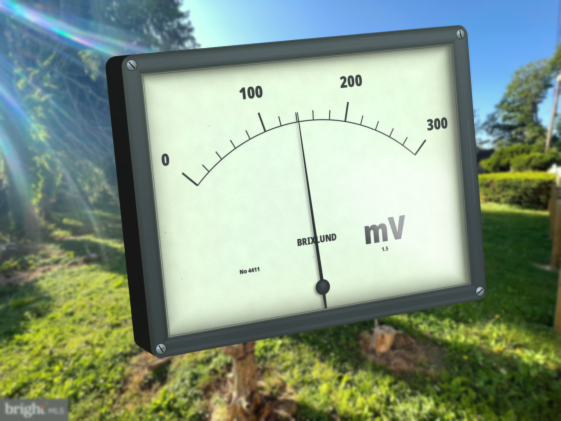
mV 140
